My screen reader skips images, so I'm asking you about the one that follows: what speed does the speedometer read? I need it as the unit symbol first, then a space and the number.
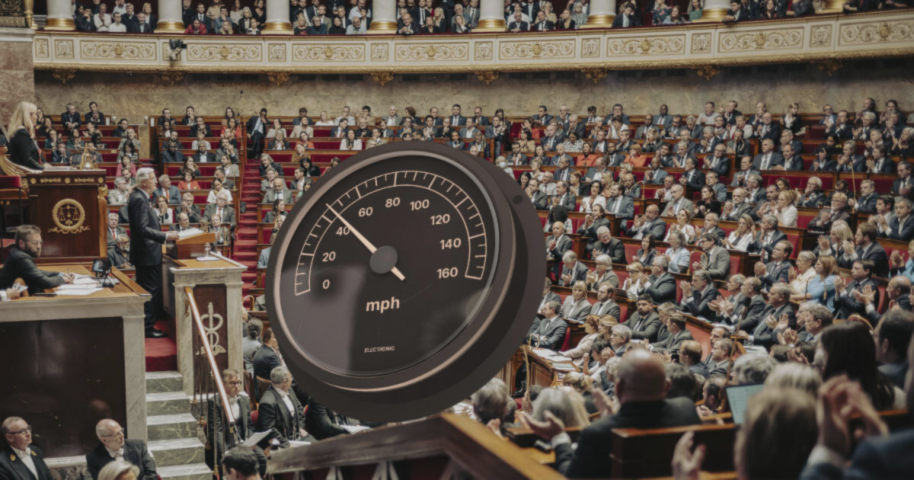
mph 45
